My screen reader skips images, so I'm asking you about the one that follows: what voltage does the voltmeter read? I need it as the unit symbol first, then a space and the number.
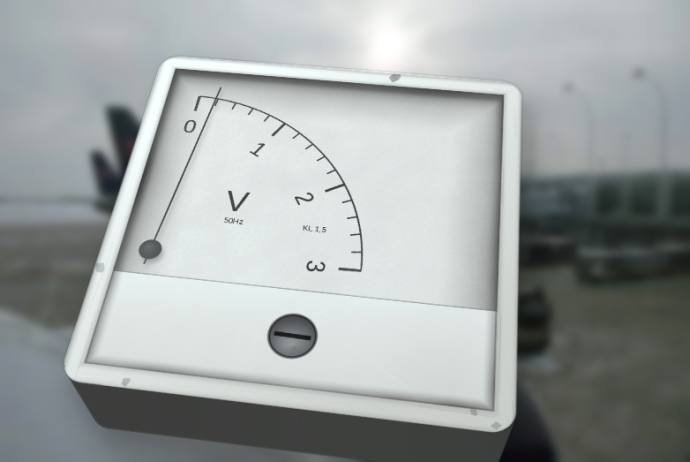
V 0.2
